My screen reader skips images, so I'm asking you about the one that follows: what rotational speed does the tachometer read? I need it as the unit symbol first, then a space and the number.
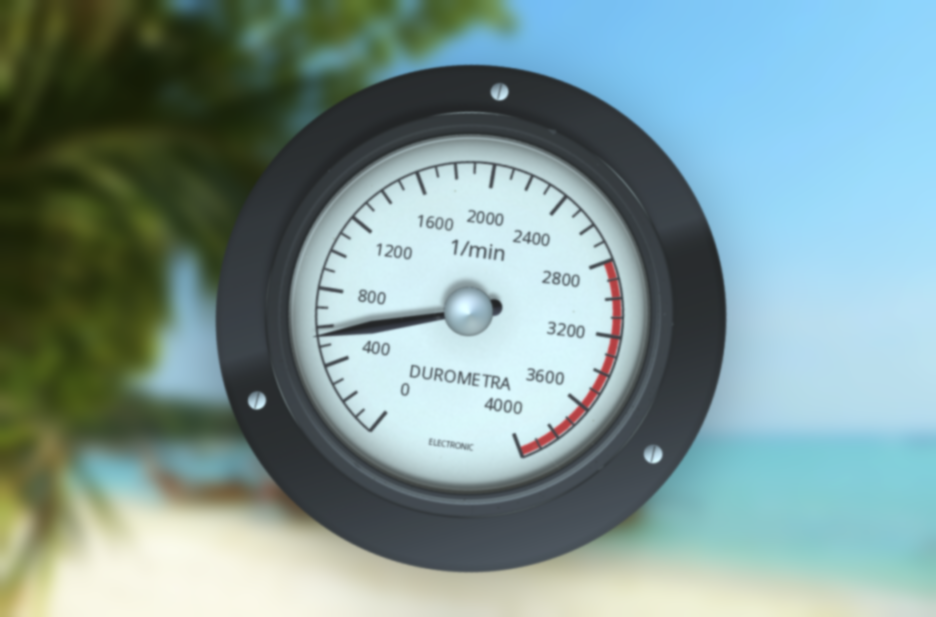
rpm 550
